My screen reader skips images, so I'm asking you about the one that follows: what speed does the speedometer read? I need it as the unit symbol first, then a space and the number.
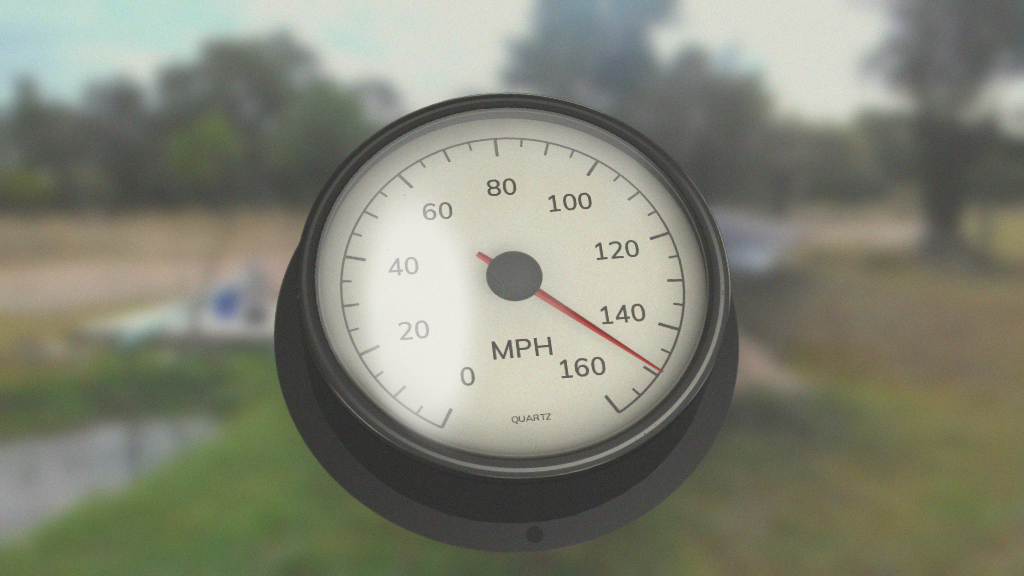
mph 150
